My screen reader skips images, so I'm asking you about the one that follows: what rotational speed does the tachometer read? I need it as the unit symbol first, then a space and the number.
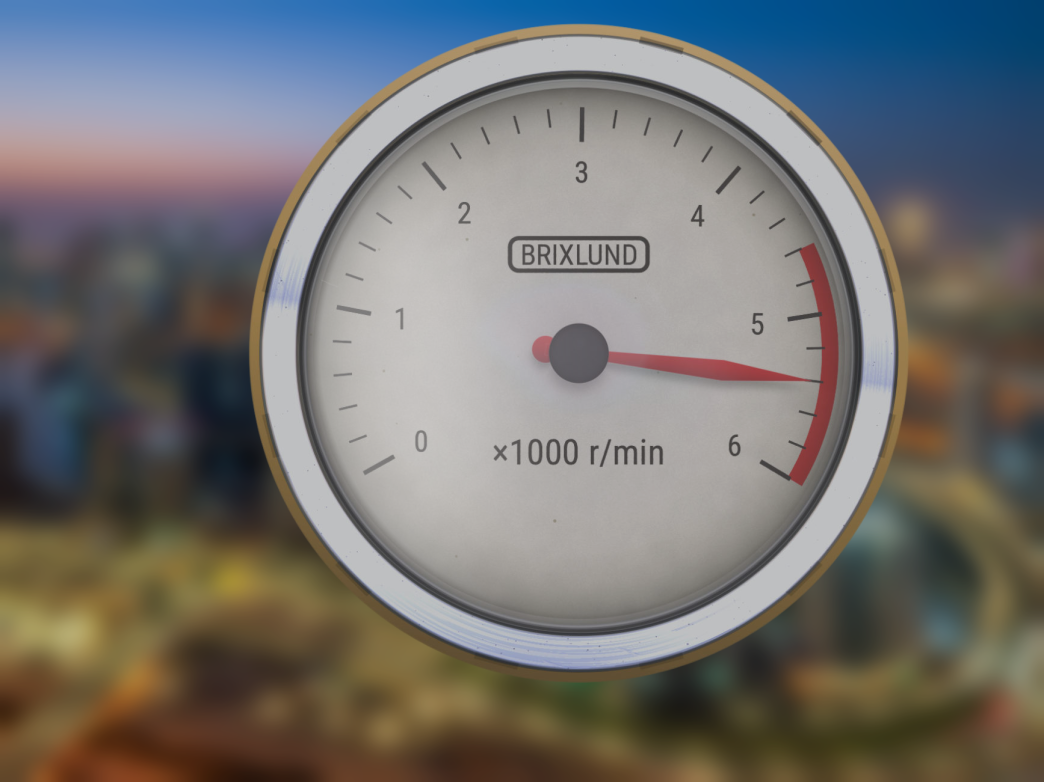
rpm 5400
